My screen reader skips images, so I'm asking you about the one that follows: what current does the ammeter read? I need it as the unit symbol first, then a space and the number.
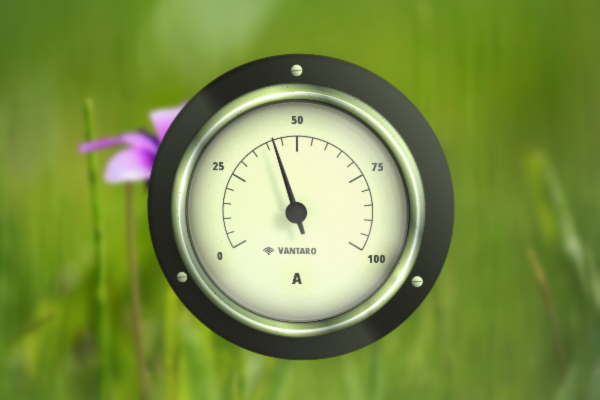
A 42.5
